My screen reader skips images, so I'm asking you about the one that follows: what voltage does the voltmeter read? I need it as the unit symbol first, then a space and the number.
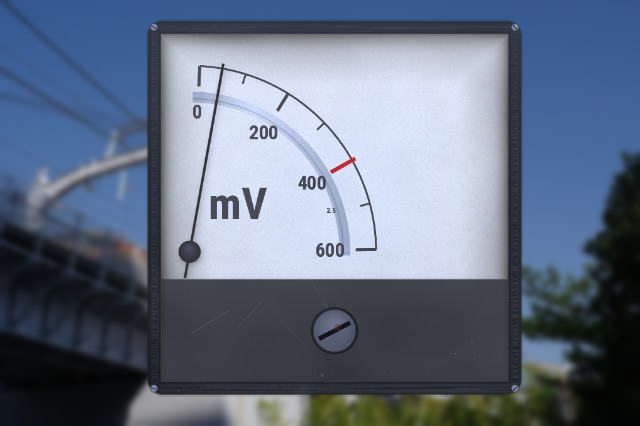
mV 50
